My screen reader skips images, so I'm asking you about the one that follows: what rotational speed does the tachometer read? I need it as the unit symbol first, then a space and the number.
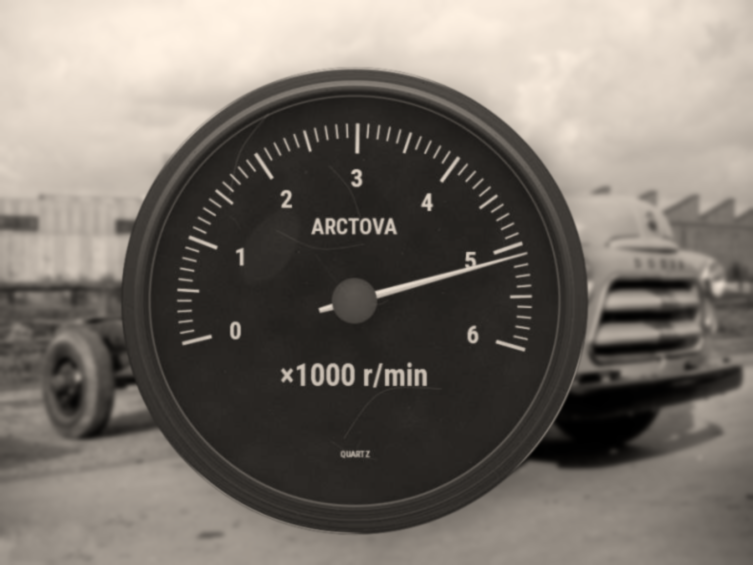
rpm 5100
